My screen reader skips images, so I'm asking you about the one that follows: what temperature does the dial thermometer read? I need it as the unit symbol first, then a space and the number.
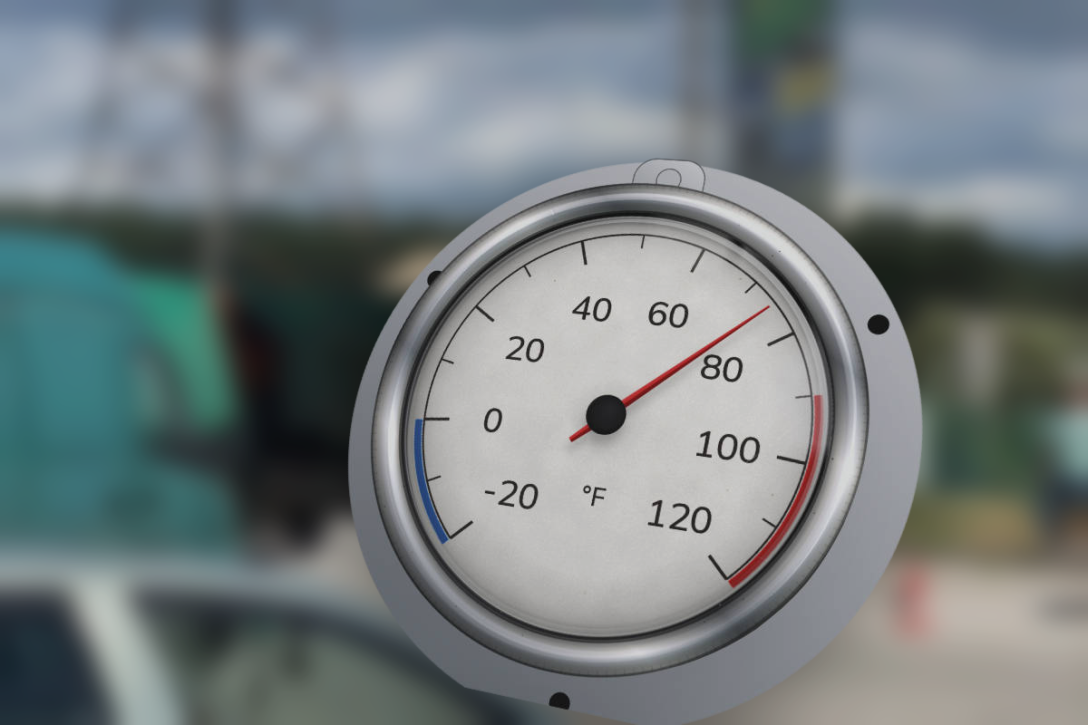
°F 75
